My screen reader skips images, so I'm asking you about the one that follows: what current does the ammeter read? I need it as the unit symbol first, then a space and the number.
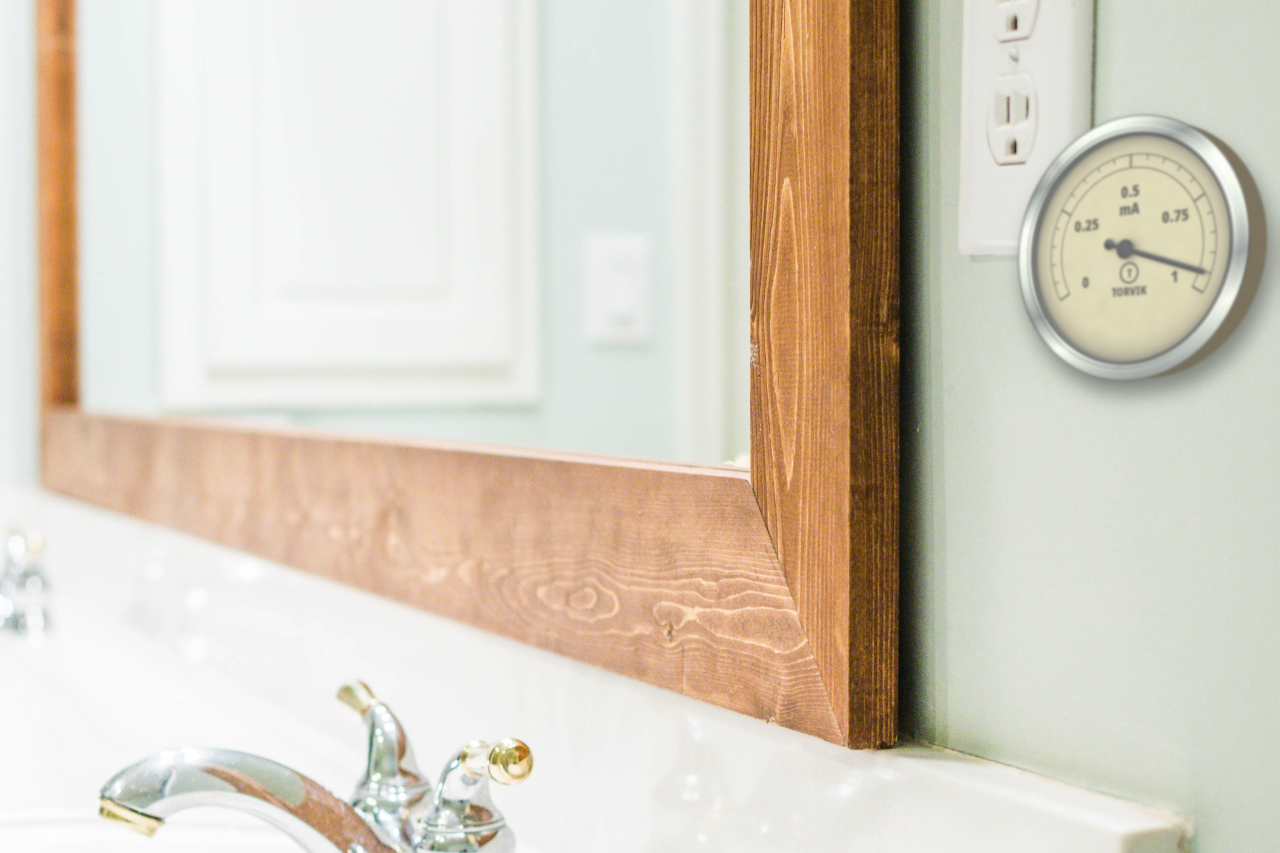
mA 0.95
